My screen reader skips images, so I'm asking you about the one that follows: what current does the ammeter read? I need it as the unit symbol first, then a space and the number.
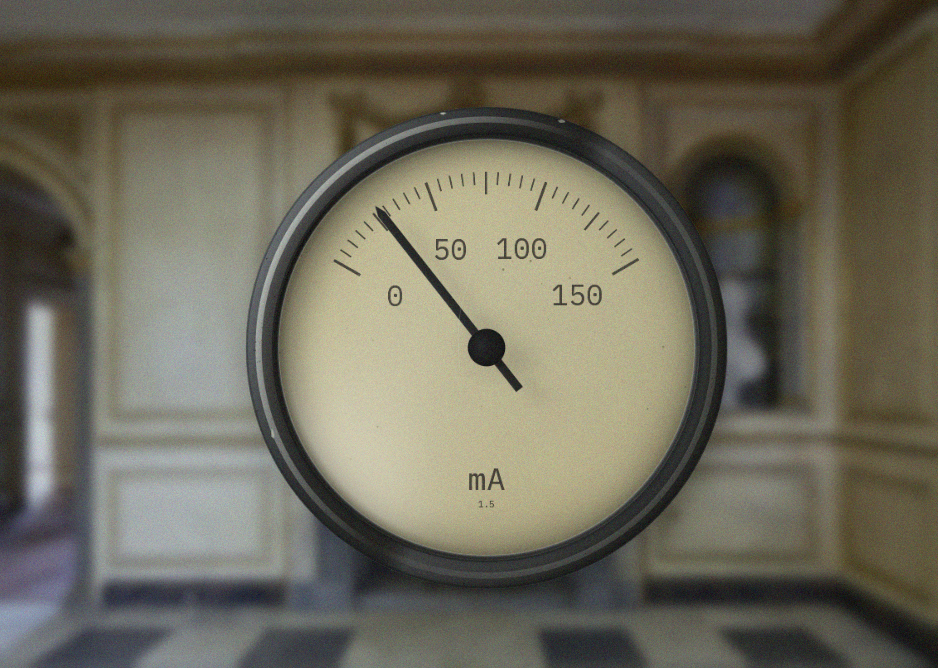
mA 27.5
